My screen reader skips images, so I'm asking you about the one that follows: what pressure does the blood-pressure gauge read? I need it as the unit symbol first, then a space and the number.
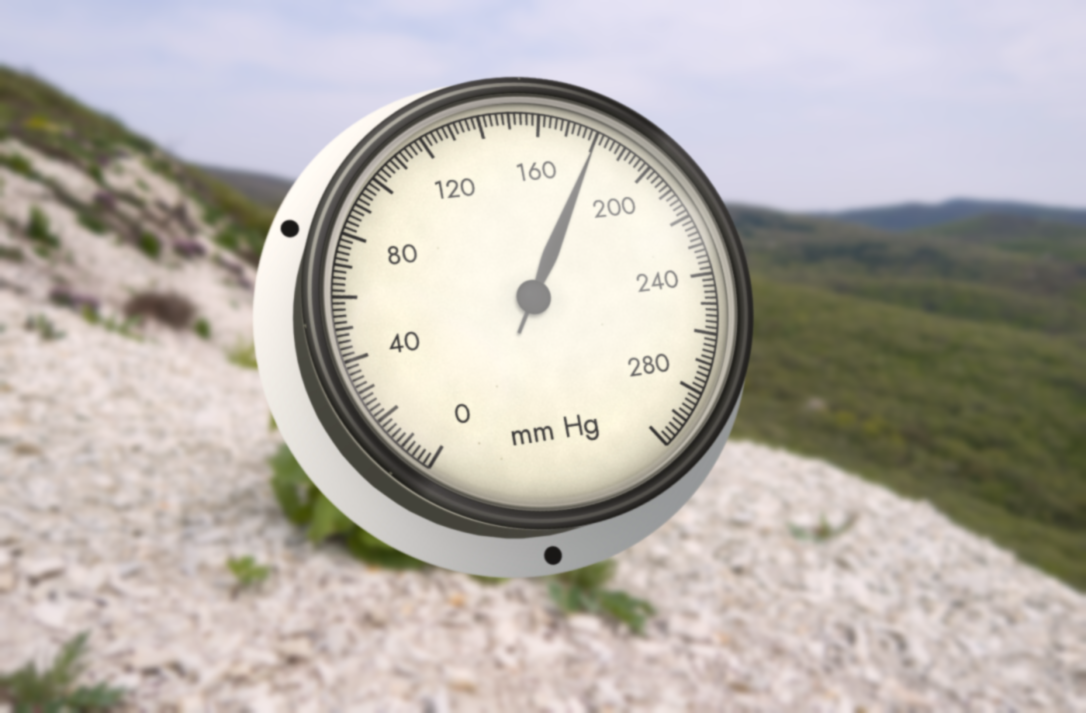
mmHg 180
